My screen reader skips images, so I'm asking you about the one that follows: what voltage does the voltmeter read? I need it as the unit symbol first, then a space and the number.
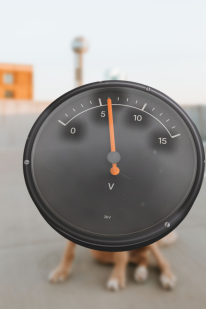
V 6
